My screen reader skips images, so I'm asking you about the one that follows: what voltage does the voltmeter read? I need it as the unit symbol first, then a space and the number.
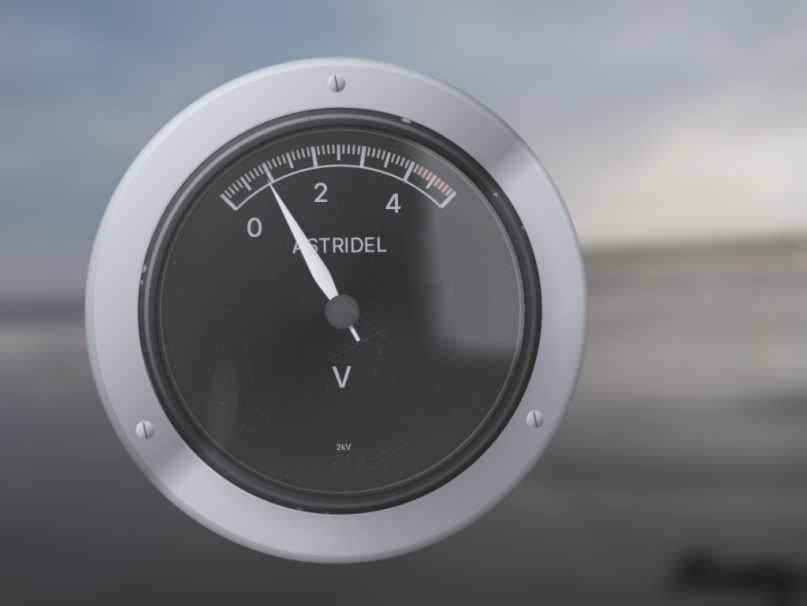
V 0.9
